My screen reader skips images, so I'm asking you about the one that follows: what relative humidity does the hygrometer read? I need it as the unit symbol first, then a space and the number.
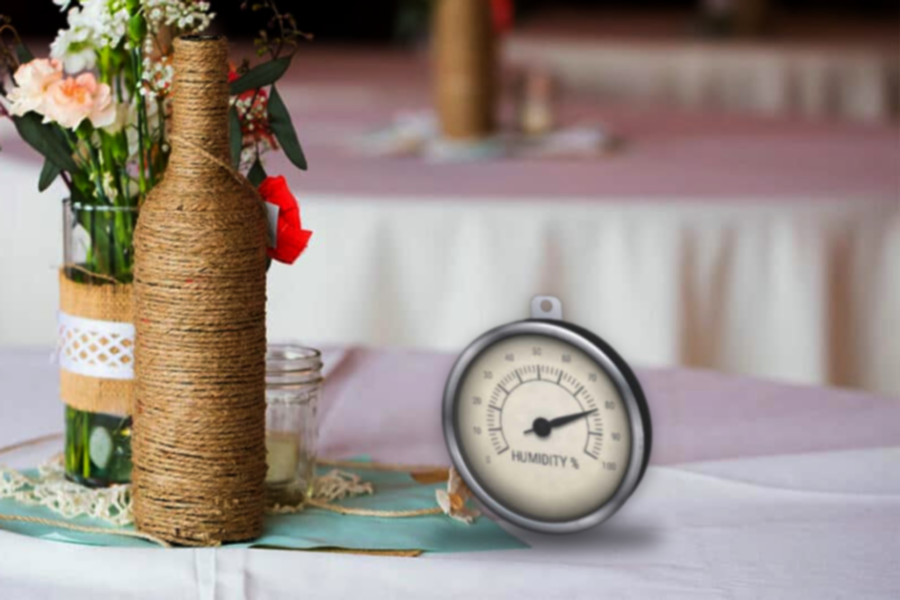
% 80
